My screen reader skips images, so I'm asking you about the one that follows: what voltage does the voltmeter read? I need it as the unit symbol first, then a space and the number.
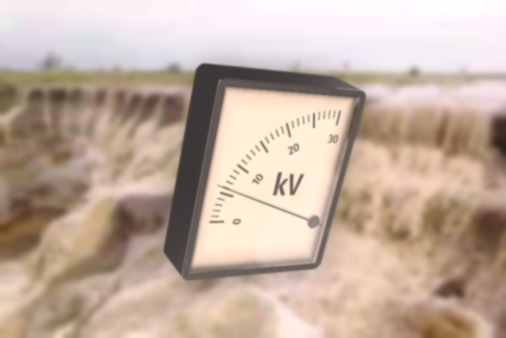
kV 6
